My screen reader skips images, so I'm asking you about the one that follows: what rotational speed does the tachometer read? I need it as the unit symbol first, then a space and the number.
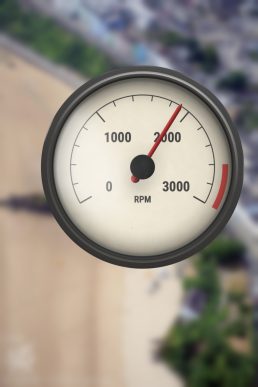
rpm 1900
